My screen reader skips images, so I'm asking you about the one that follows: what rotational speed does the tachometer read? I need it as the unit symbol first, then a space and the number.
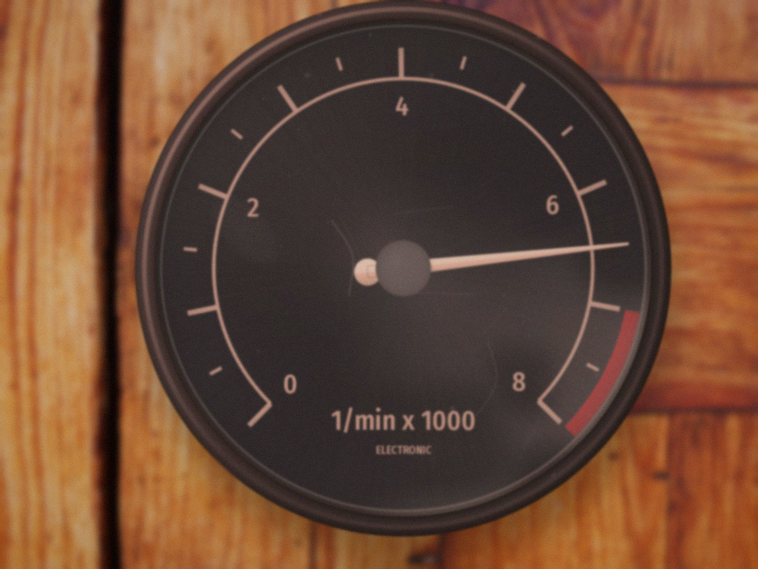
rpm 6500
